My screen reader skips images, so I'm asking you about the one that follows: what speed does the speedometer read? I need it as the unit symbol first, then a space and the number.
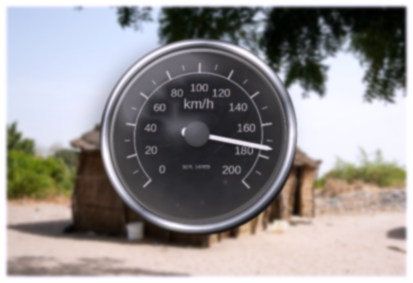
km/h 175
